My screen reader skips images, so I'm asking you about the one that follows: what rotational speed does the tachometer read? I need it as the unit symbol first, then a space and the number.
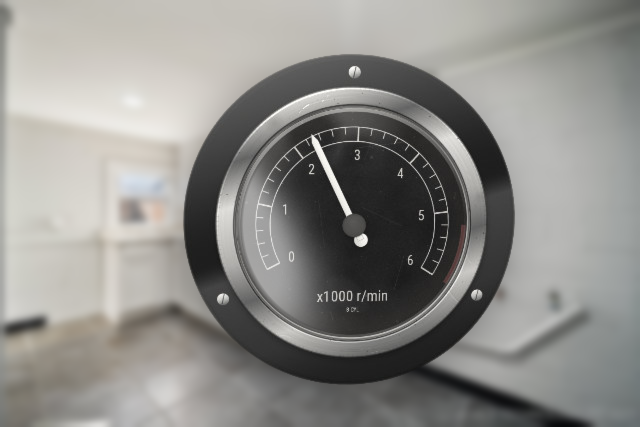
rpm 2300
